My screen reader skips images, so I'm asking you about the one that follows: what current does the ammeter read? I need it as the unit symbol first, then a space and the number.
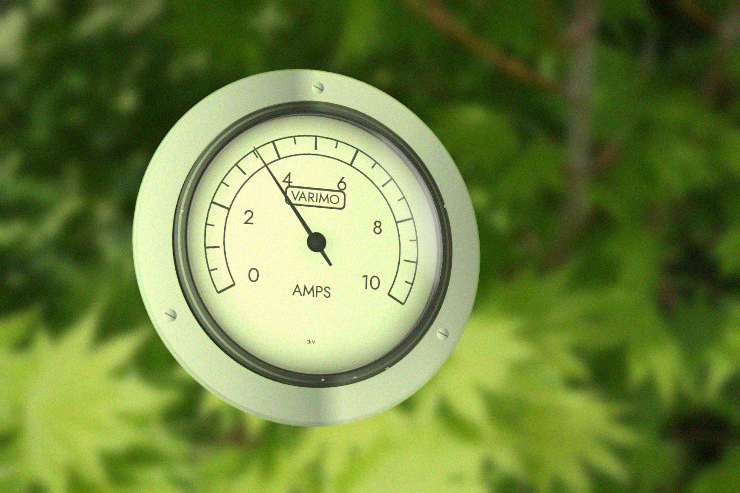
A 3.5
